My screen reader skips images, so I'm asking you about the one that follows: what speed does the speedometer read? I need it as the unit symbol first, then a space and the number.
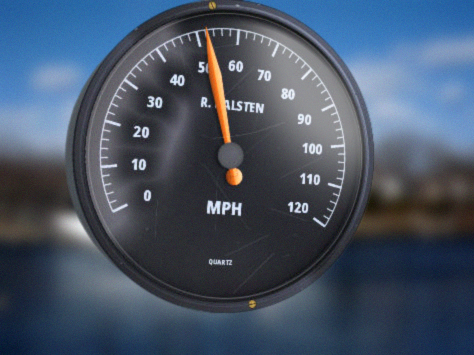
mph 52
